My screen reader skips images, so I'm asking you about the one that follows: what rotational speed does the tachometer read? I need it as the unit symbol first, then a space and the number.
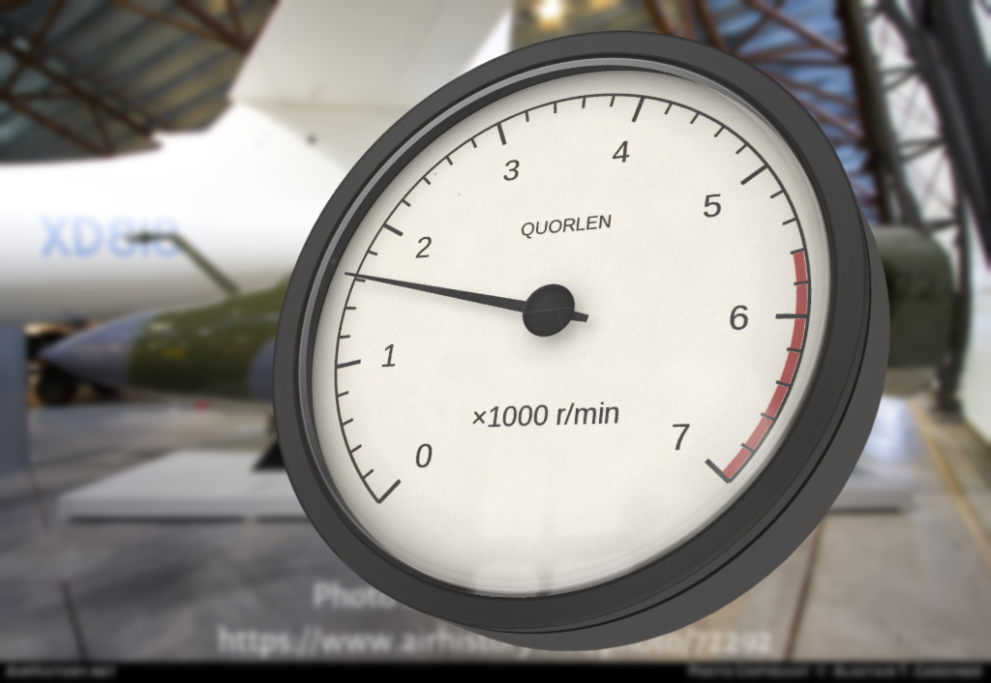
rpm 1600
